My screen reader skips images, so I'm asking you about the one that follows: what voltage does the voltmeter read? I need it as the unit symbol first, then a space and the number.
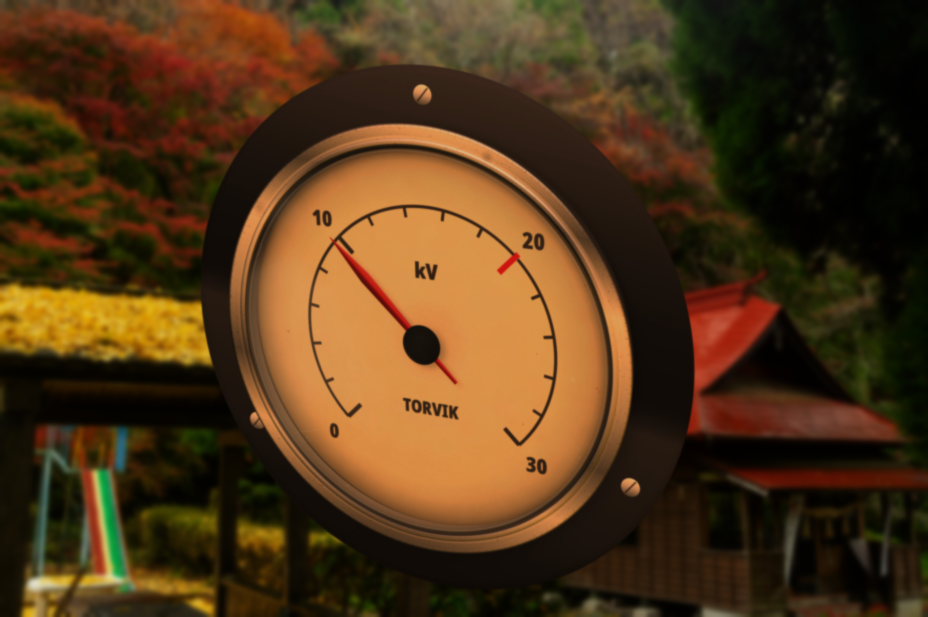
kV 10
